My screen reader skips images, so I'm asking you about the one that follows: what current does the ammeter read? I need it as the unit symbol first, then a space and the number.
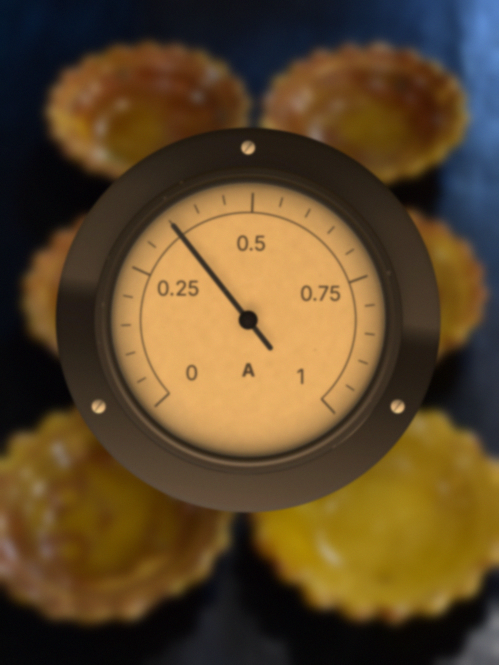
A 0.35
